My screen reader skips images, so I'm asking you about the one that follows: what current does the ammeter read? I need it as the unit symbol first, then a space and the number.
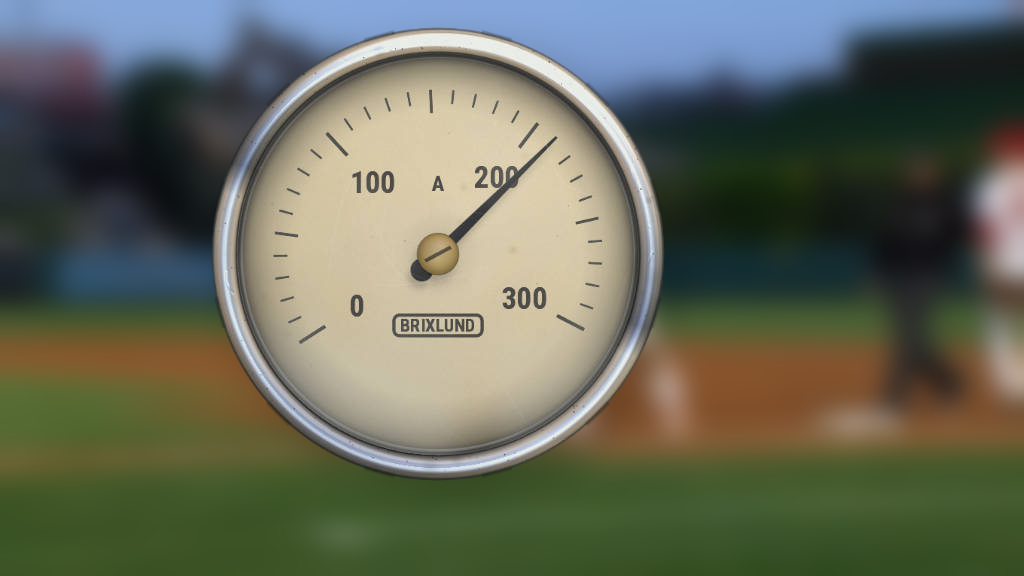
A 210
